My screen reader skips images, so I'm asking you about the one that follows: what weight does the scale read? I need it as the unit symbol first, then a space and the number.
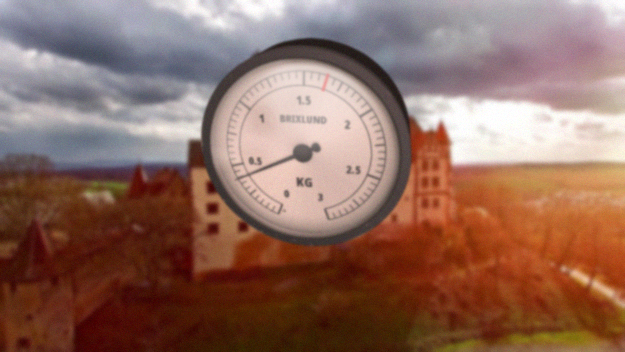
kg 0.4
